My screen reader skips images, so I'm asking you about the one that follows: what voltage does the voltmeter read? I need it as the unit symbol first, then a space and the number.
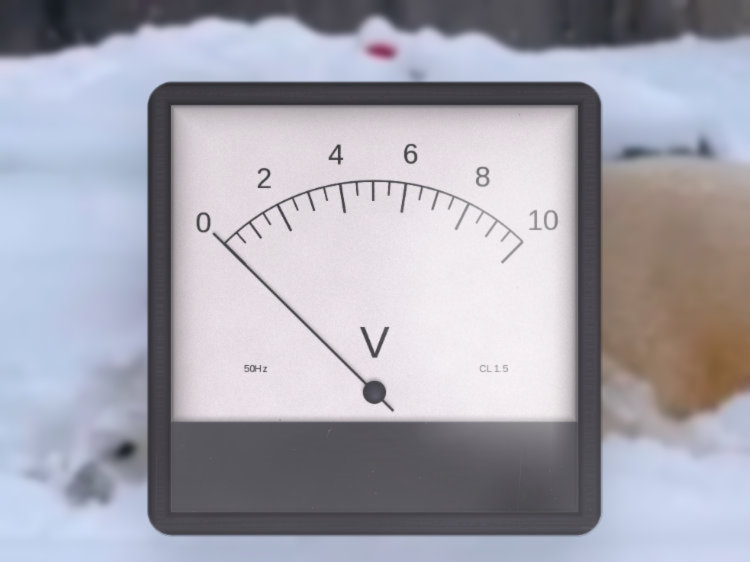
V 0
